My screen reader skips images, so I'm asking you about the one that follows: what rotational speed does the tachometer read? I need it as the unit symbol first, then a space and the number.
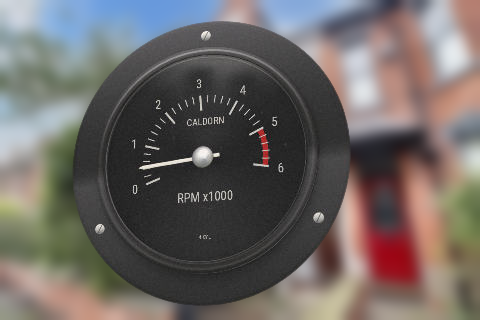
rpm 400
